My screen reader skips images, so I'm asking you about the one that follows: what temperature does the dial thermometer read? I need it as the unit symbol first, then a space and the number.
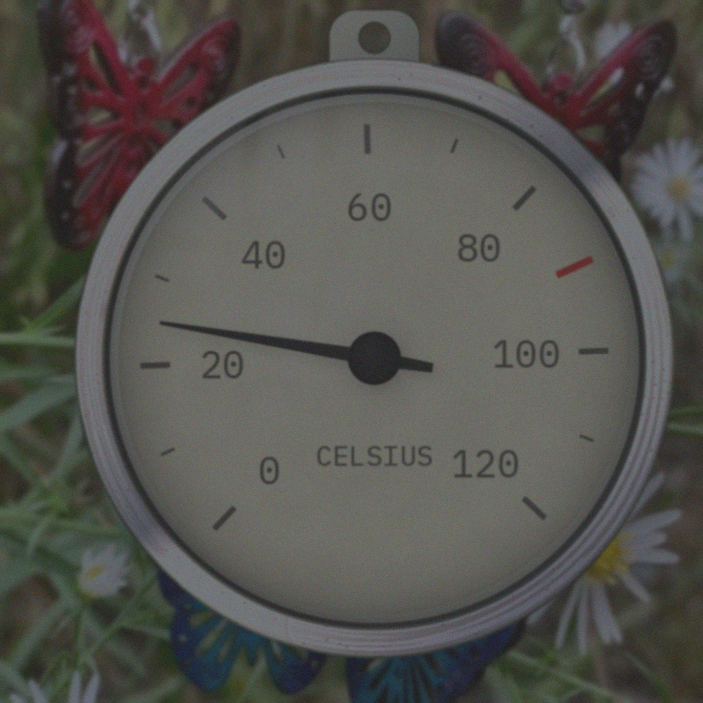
°C 25
